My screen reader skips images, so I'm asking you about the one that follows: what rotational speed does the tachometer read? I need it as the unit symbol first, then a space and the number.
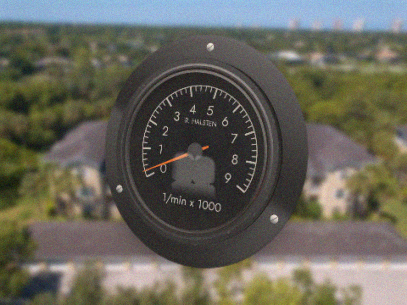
rpm 200
